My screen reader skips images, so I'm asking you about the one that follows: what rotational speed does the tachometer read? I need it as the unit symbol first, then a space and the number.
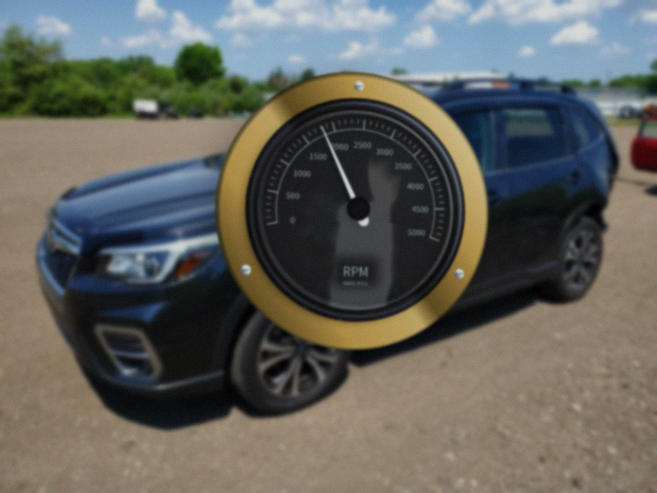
rpm 1800
